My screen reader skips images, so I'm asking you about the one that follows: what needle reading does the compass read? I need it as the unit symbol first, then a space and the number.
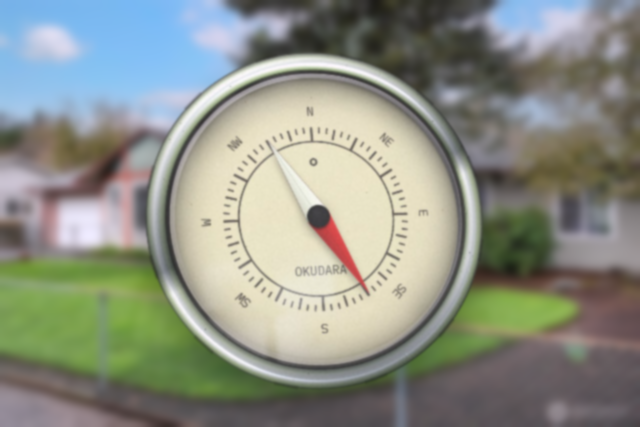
° 150
